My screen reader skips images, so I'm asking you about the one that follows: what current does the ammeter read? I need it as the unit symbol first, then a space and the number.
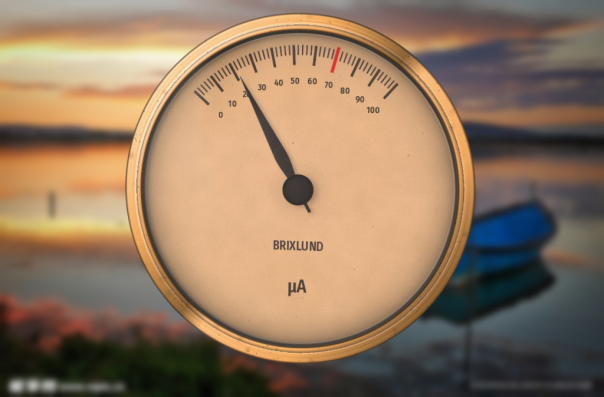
µA 22
